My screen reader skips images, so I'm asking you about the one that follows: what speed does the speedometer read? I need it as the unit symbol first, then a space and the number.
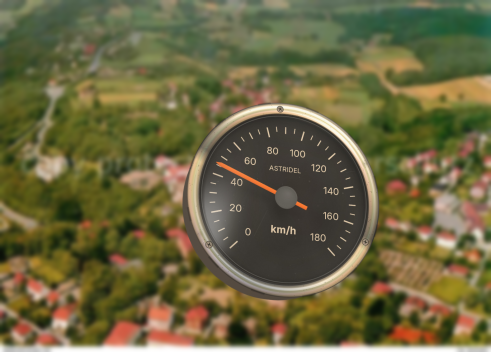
km/h 45
